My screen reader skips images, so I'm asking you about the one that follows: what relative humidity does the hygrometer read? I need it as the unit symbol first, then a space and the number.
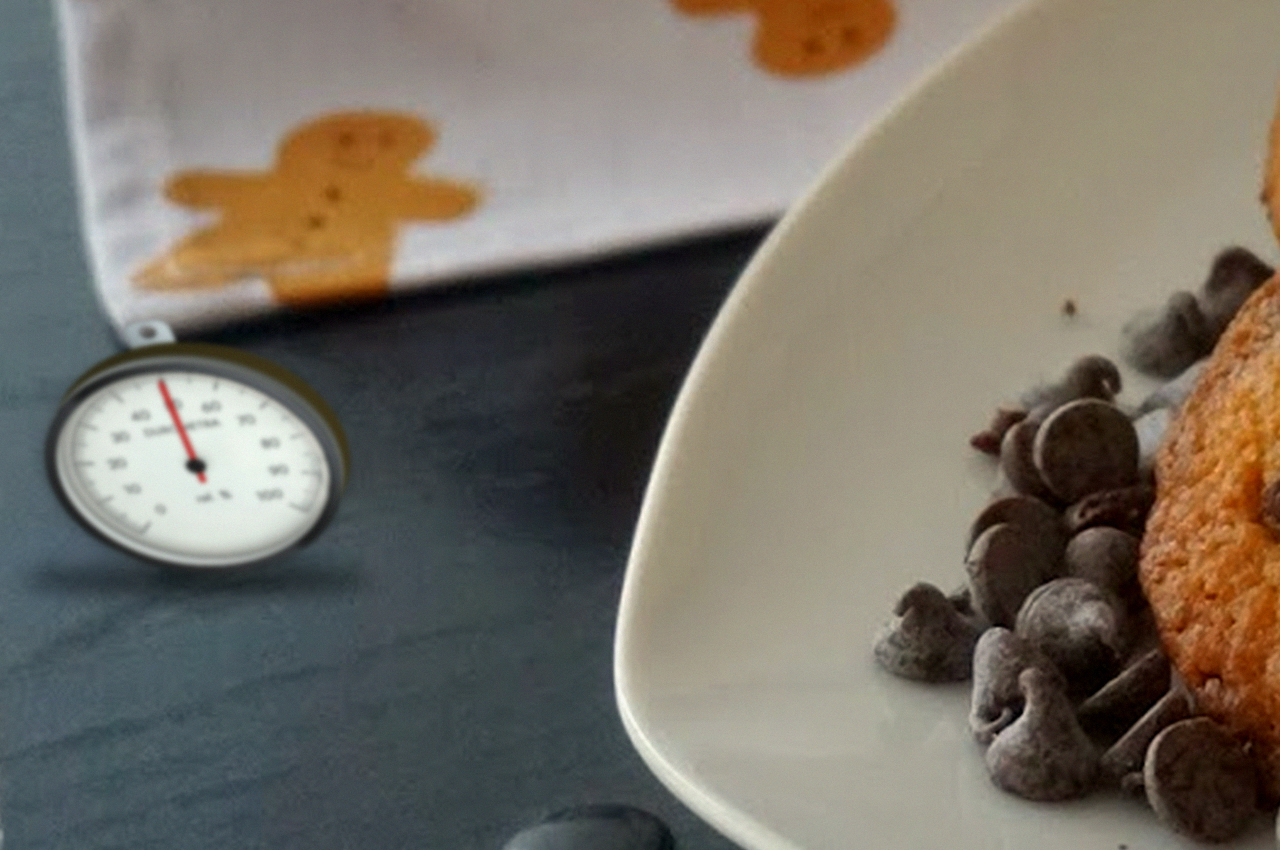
% 50
